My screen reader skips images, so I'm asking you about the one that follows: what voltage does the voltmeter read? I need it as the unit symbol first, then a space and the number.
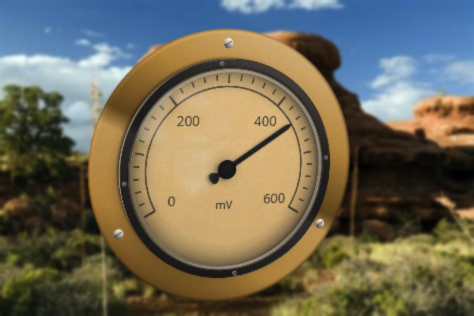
mV 440
